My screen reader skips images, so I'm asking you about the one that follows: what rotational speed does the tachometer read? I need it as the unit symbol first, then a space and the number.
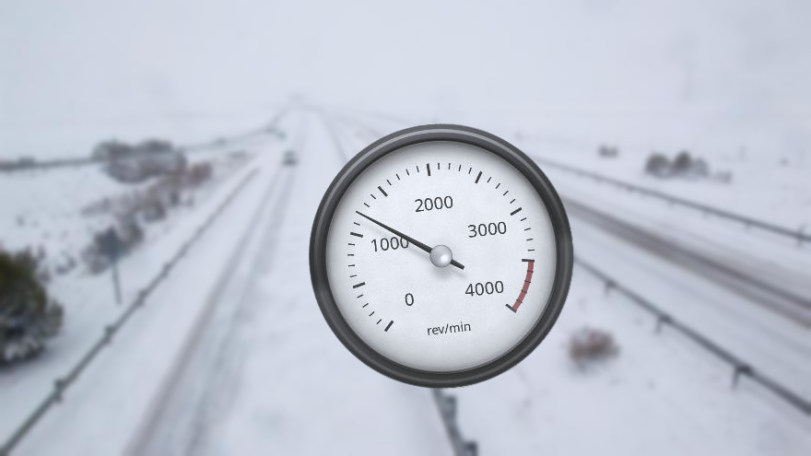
rpm 1200
